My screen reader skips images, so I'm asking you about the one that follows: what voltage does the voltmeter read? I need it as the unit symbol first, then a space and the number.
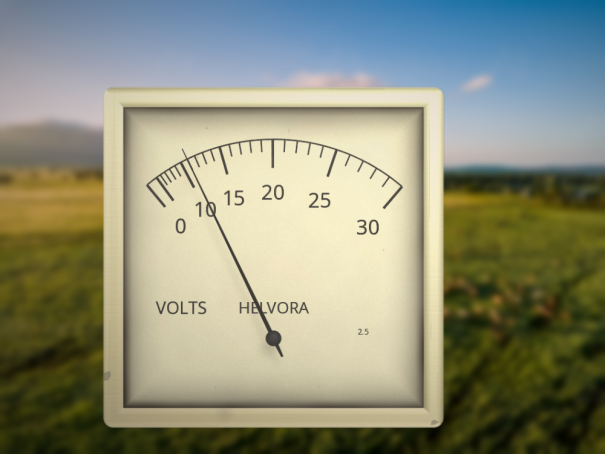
V 11
